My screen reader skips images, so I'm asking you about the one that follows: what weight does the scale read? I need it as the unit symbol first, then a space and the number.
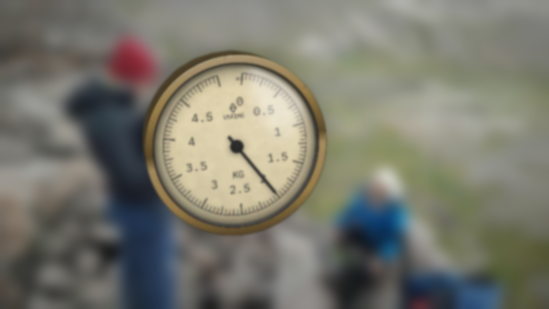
kg 2
